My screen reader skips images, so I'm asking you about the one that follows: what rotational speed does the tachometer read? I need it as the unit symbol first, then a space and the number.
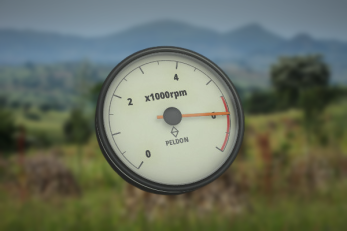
rpm 6000
